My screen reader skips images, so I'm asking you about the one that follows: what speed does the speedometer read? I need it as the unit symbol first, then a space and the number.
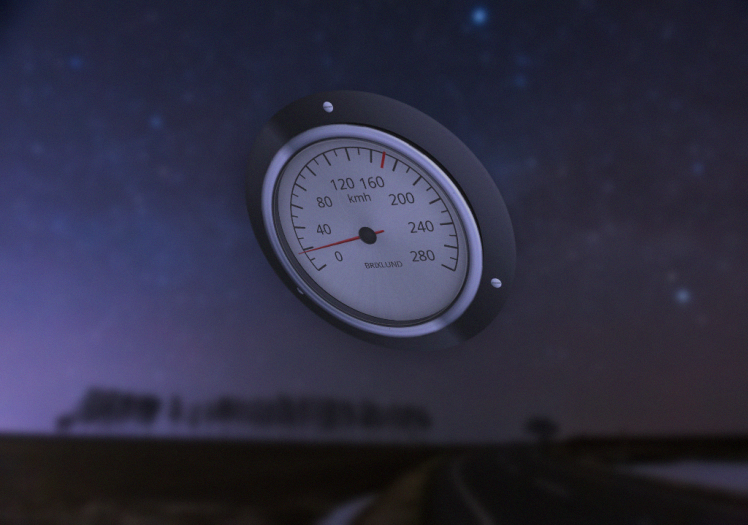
km/h 20
